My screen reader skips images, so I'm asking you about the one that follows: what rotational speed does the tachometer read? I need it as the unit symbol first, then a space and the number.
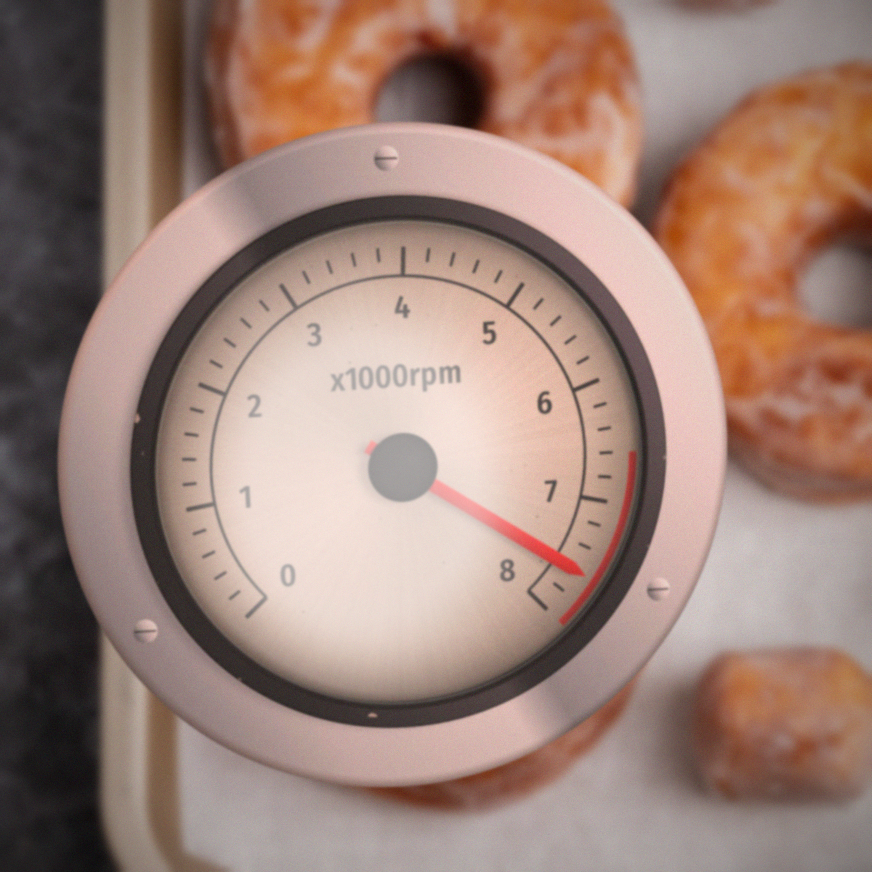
rpm 7600
